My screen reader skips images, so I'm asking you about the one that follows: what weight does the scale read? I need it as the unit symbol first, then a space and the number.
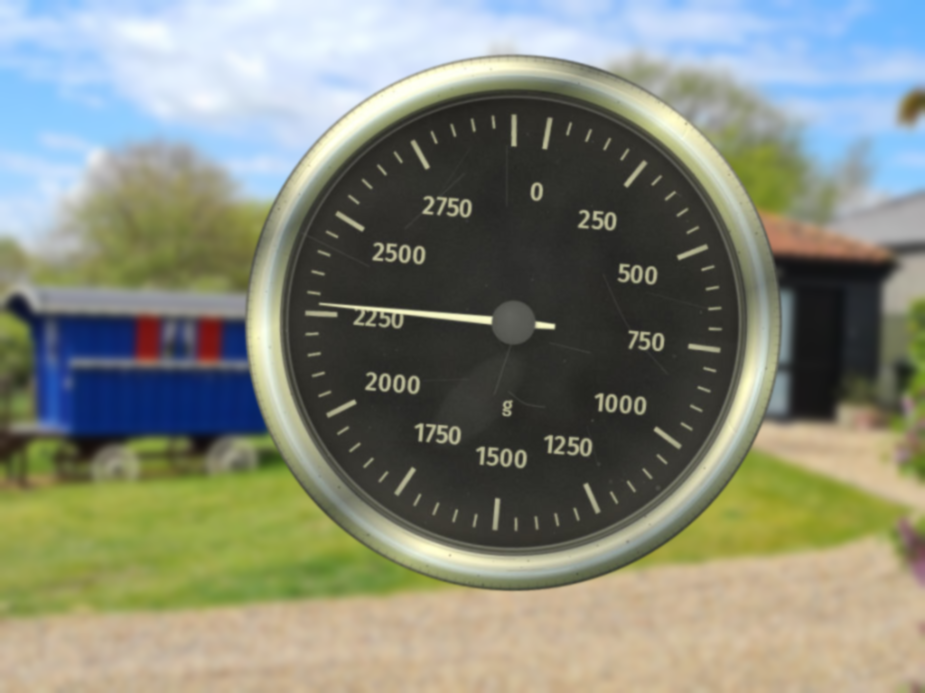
g 2275
